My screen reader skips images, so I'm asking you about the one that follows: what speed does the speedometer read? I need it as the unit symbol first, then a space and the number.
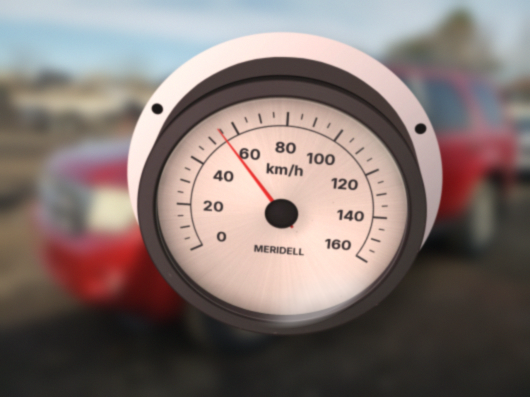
km/h 55
